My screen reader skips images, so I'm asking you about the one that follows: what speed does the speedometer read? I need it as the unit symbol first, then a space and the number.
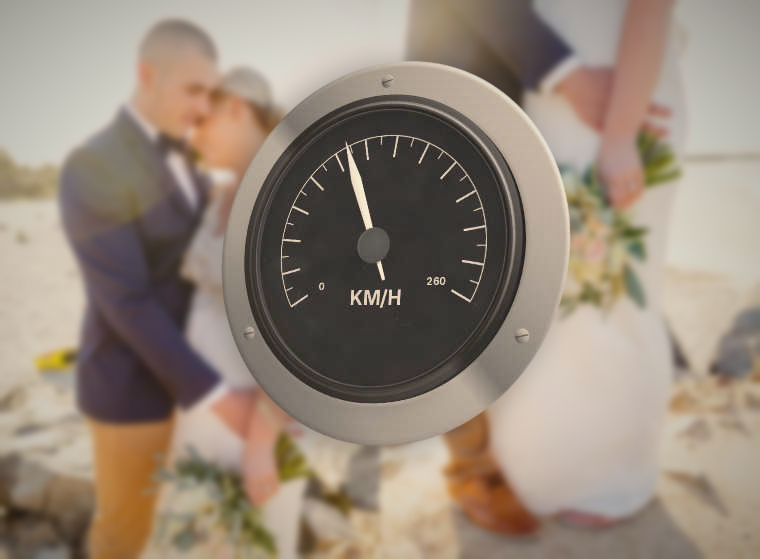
km/h 110
